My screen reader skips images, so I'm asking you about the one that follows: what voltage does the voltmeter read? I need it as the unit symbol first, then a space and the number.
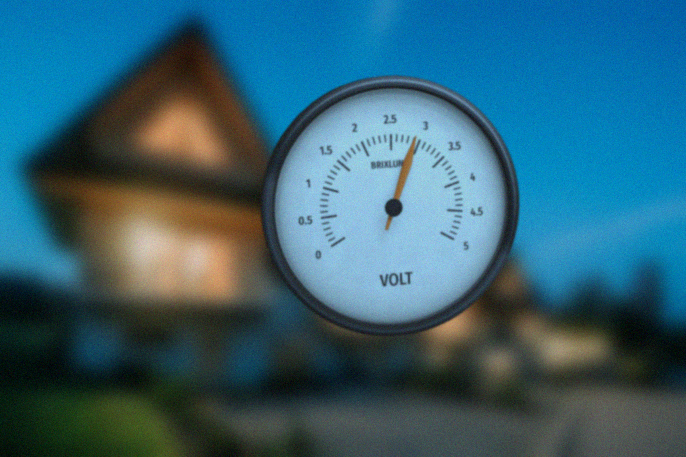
V 2.9
